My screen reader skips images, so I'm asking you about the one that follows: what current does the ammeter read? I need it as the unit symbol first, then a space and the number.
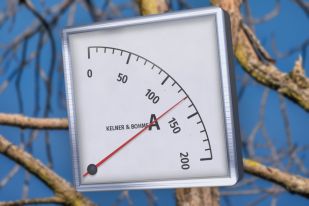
A 130
